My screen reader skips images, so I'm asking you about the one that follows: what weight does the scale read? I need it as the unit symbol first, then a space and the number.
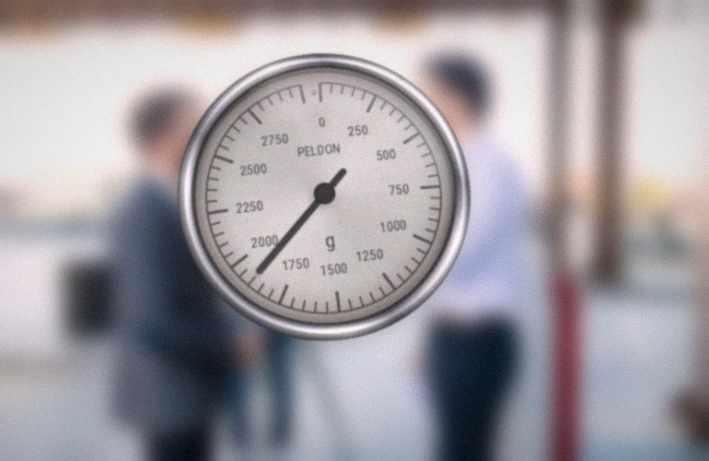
g 1900
